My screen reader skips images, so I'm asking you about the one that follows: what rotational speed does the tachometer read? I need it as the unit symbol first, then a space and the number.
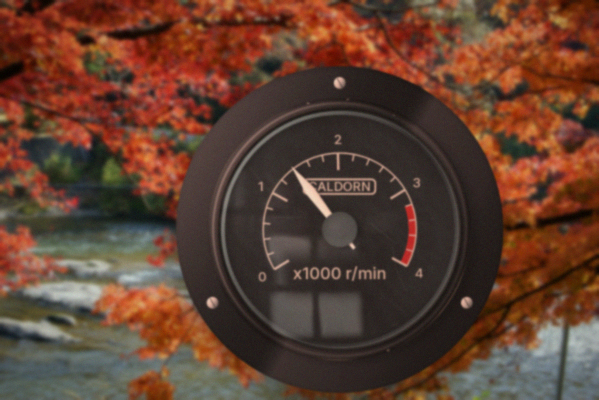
rpm 1400
